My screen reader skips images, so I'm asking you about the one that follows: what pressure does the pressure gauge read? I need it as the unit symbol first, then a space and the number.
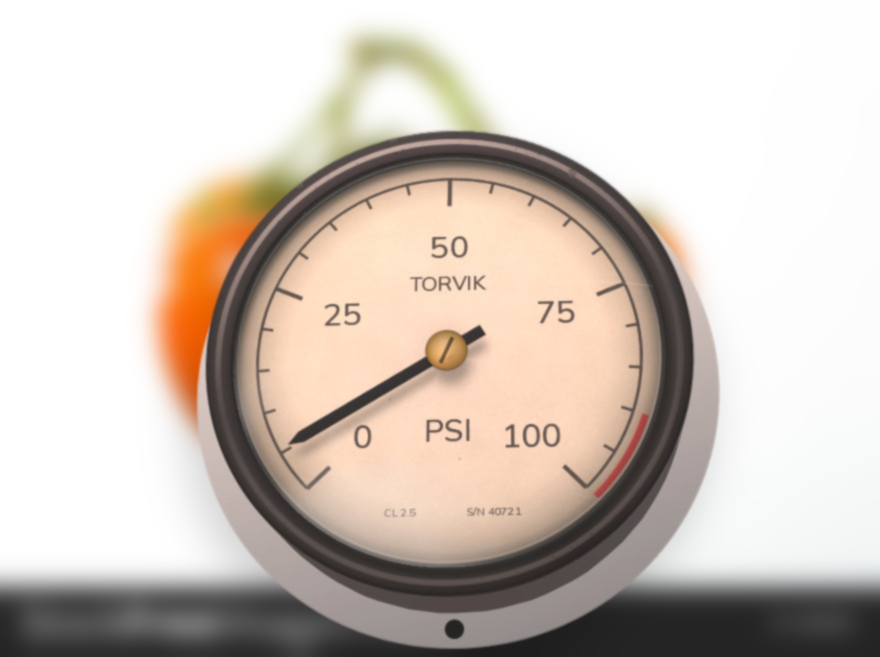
psi 5
